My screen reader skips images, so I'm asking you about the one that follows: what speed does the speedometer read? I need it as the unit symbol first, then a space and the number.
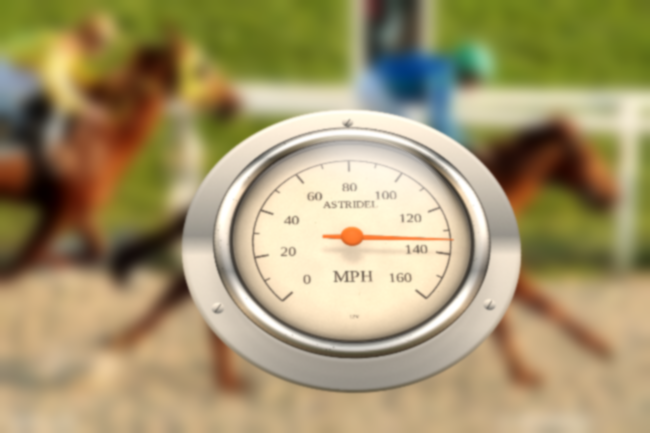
mph 135
